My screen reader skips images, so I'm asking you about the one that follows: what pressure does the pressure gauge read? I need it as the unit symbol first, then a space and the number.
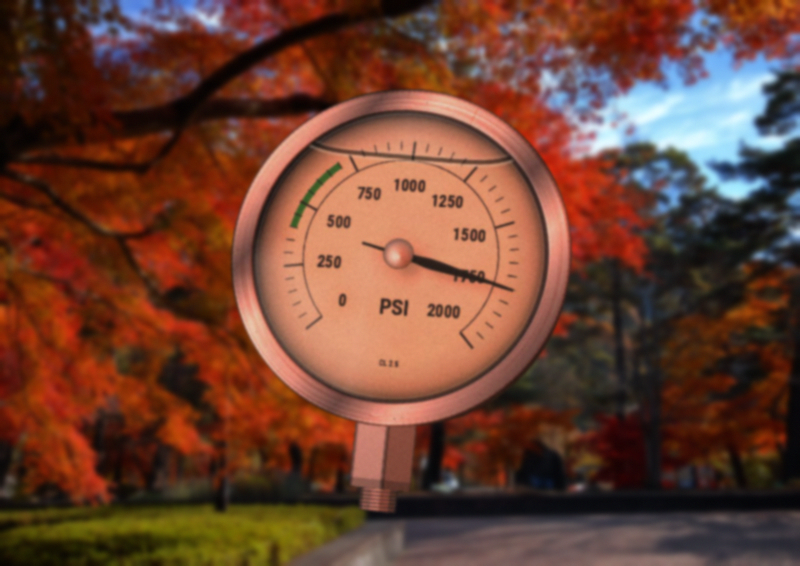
psi 1750
